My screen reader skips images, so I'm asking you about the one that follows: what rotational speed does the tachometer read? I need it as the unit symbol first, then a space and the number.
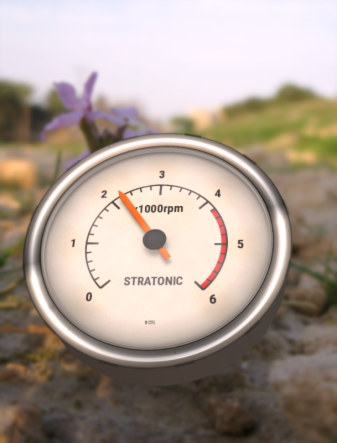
rpm 2200
